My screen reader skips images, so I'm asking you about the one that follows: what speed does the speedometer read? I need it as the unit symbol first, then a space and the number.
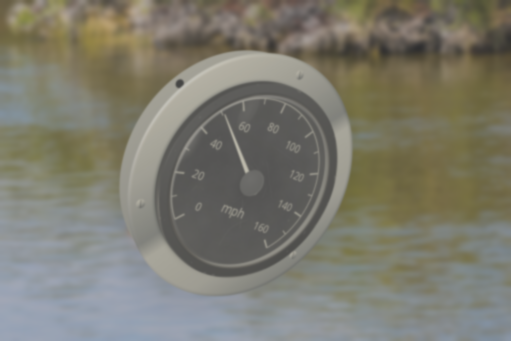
mph 50
